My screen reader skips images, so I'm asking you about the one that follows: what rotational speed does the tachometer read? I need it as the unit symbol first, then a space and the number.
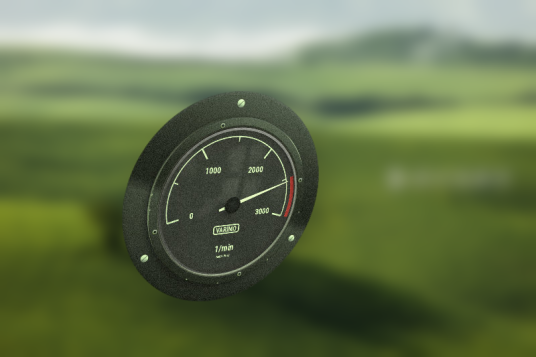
rpm 2500
